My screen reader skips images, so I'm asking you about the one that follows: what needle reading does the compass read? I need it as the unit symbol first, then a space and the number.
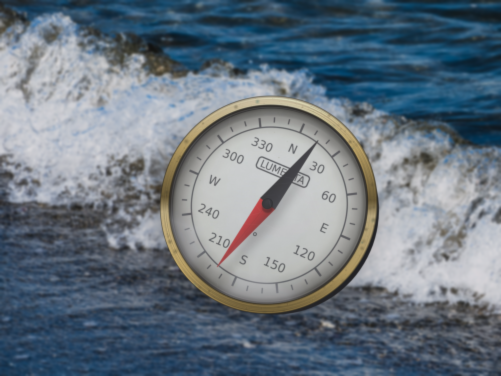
° 195
